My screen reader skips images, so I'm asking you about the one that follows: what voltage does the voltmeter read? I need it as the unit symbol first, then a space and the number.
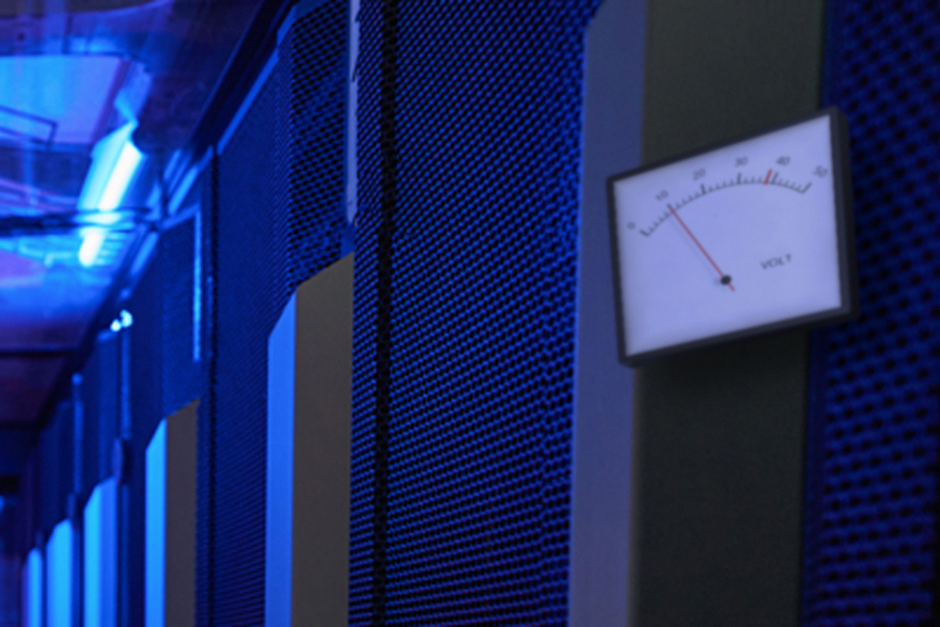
V 10
